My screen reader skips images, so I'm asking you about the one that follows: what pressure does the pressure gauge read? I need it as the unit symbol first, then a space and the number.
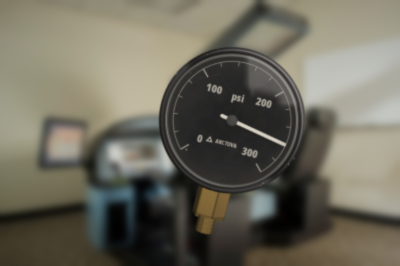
psi 260
